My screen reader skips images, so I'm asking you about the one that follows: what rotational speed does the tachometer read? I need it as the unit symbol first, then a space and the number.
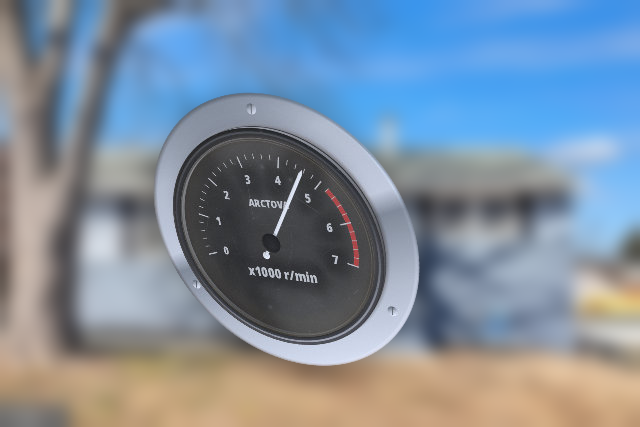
rpm 4600
